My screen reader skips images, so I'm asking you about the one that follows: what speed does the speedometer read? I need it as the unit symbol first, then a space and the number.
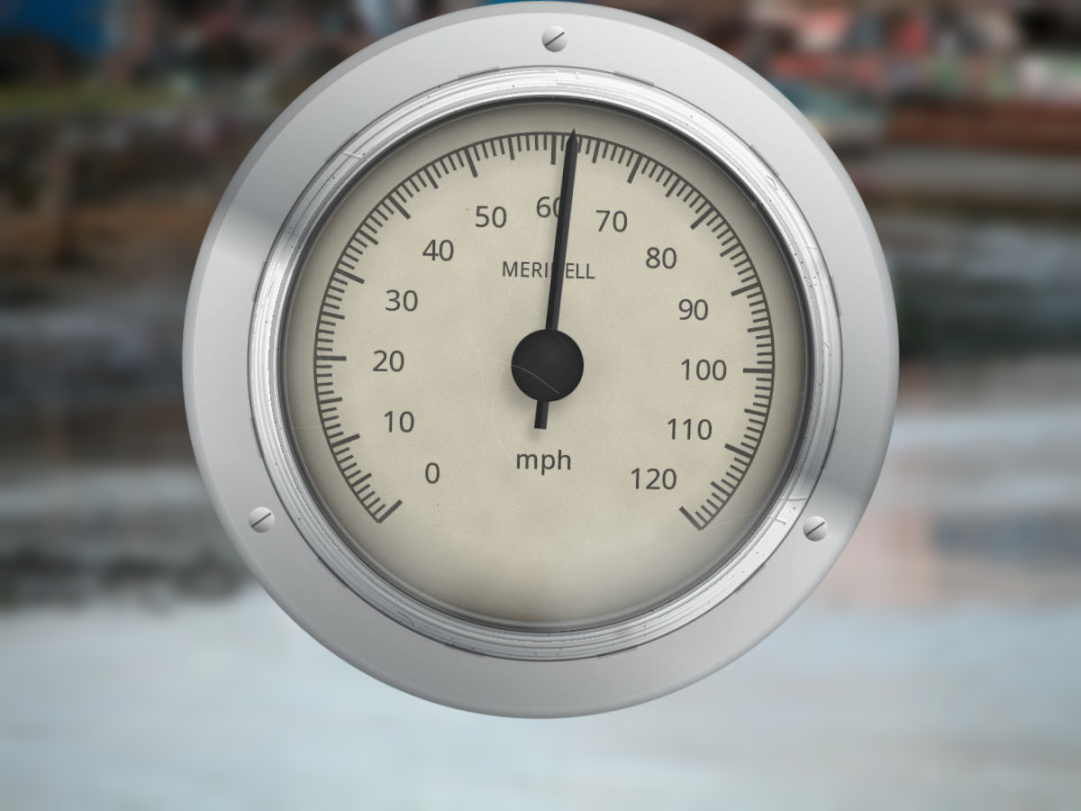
mph 62
